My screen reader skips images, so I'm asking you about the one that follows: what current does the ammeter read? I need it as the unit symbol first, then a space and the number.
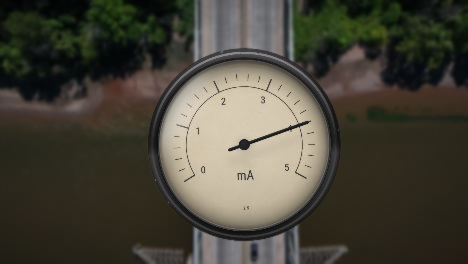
mA 4
